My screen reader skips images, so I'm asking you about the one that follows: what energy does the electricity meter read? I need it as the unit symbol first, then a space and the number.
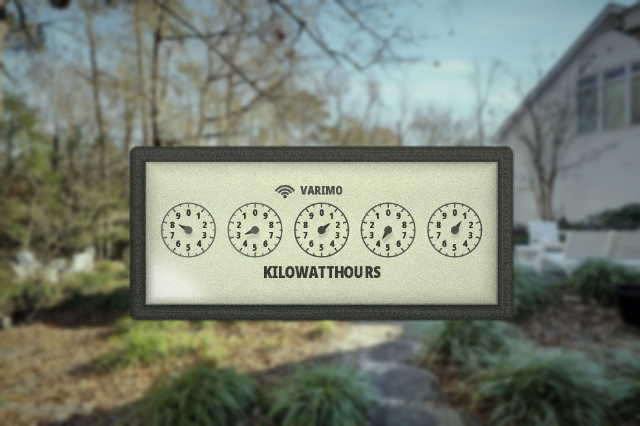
kWh 83141
